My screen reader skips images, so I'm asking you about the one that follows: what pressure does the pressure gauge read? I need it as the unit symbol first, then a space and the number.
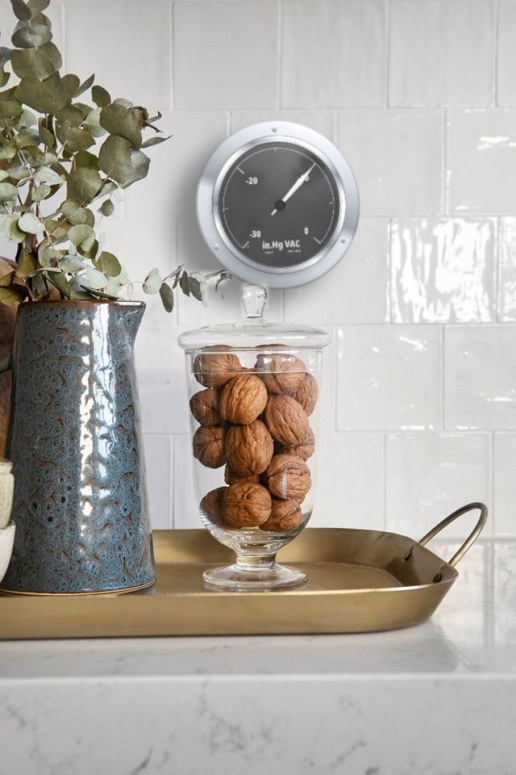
inHg -10
